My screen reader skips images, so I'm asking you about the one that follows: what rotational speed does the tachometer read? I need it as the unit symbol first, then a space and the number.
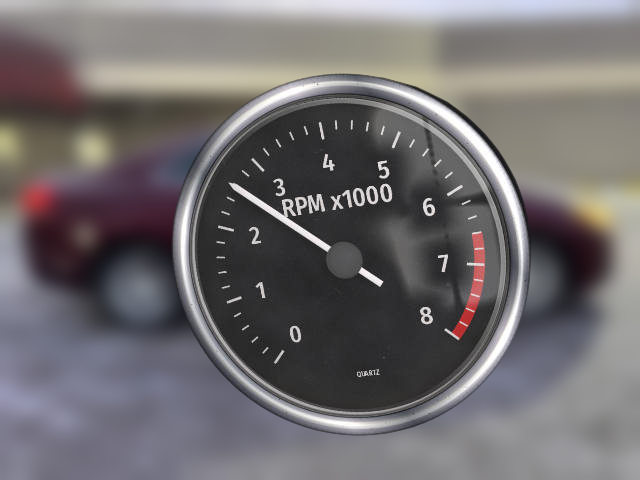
rpm 2600
